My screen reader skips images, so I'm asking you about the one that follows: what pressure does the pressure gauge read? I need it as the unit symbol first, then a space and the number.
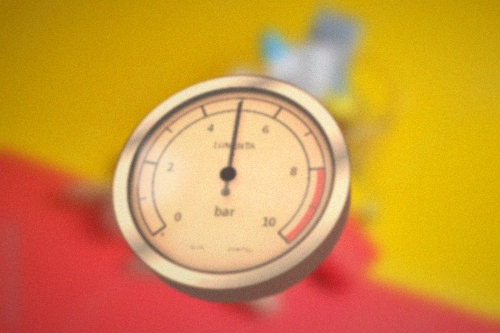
bar 5
